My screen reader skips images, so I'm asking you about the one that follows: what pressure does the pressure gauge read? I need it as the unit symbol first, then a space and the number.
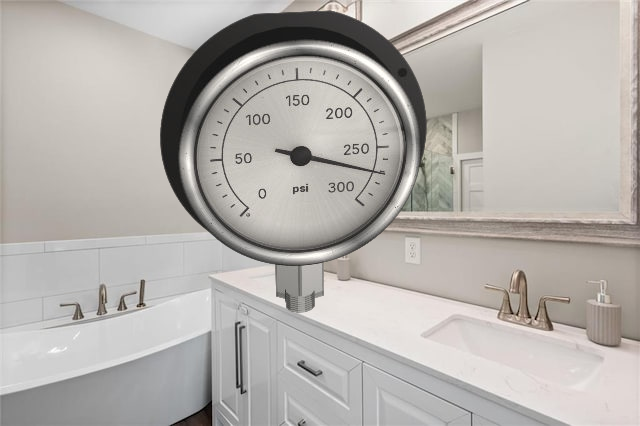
psi 270
